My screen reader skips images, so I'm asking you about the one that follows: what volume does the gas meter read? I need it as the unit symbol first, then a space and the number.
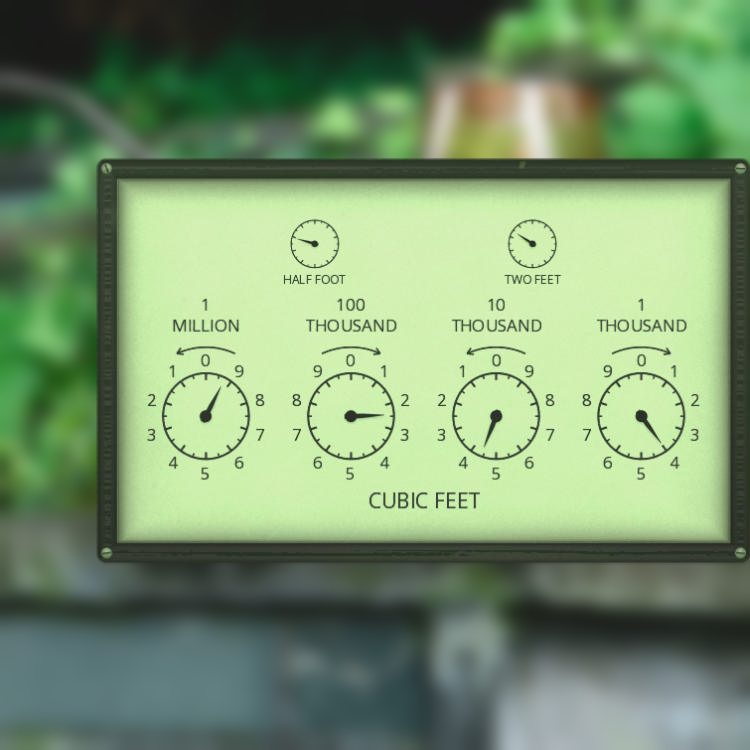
ft³ 924400
